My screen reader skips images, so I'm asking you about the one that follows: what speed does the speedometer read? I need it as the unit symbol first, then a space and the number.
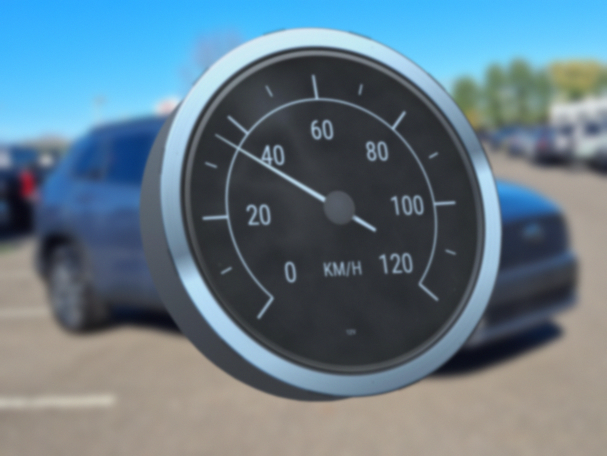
km/h 35
